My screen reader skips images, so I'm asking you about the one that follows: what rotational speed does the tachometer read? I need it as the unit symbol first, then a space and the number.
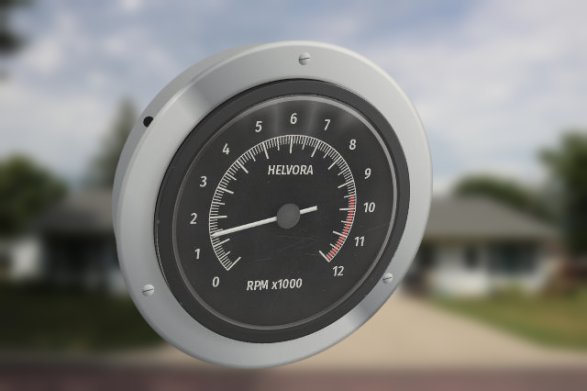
rpm 1500
